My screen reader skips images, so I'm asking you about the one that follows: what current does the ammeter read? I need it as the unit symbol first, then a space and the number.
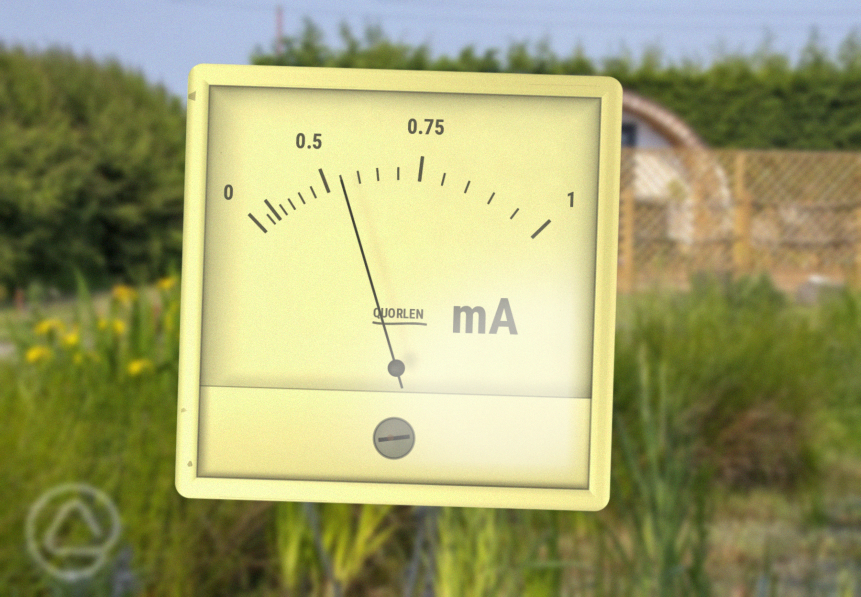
mA 0.55
